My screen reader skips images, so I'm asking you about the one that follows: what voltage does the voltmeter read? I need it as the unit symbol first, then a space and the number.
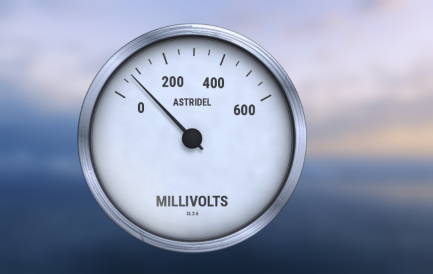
mV 75
